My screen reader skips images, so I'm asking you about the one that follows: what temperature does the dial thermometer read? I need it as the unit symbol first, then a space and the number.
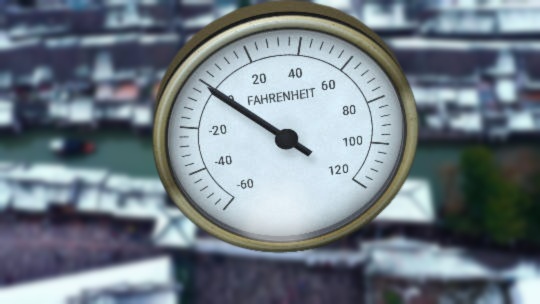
°F 0
